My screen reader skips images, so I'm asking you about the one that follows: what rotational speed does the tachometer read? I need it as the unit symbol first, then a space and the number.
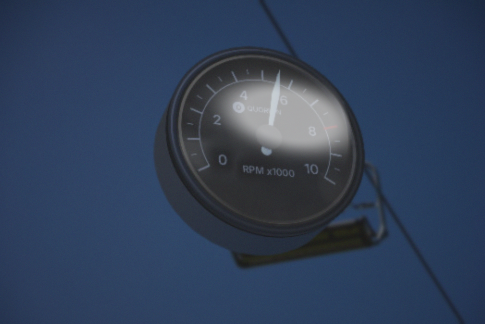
rpm 5500
